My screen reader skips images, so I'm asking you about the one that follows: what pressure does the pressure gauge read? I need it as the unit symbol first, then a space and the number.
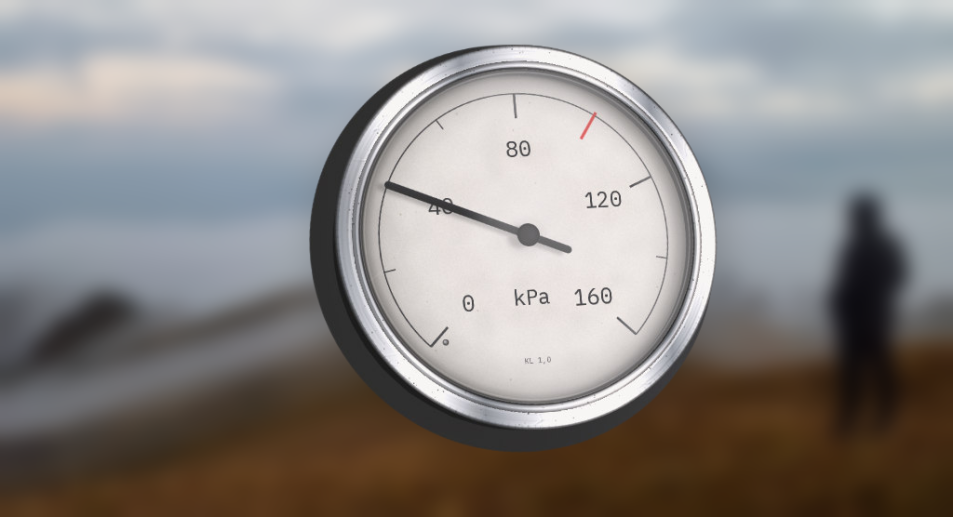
kPa 40
